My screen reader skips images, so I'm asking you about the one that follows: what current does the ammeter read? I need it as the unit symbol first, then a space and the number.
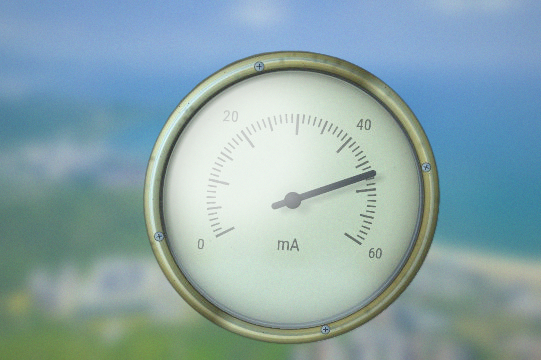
mA 47
